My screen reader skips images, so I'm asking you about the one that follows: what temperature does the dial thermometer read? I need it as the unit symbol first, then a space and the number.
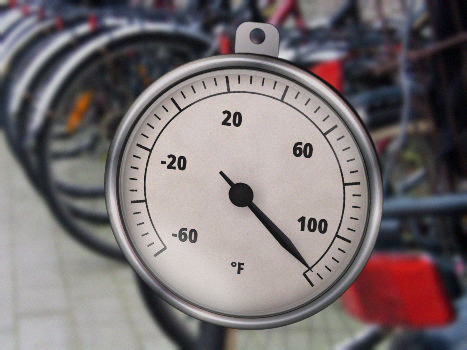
°F 116
